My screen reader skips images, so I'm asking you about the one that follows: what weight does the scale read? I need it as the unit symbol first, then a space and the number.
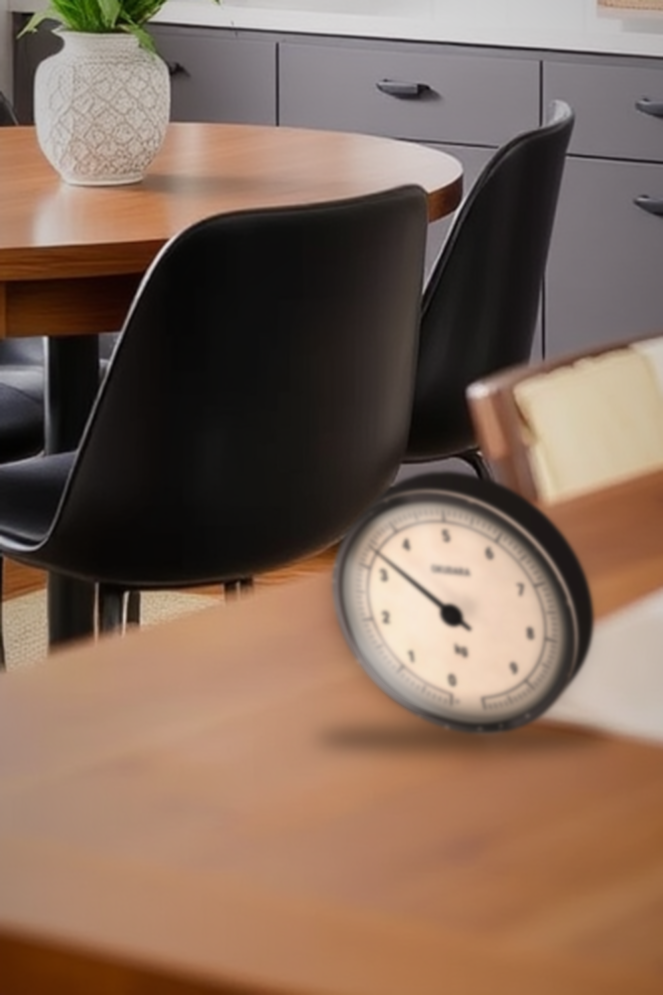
kg 3.5
